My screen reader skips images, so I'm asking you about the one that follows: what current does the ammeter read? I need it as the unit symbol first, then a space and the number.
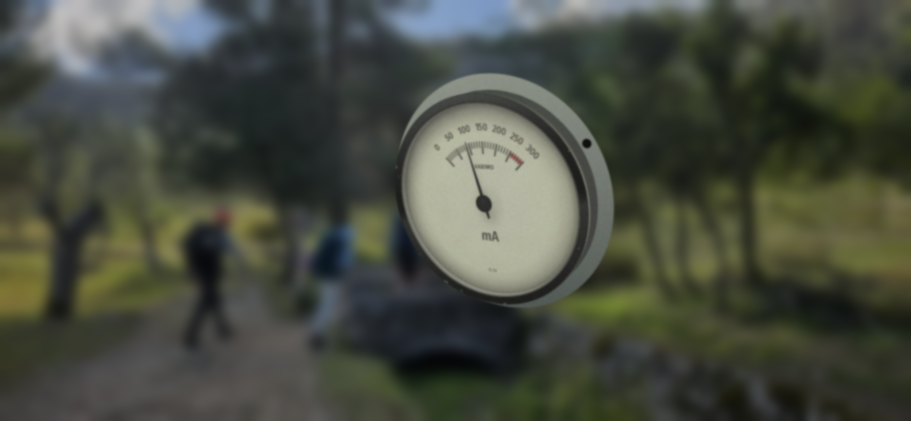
mA 100
